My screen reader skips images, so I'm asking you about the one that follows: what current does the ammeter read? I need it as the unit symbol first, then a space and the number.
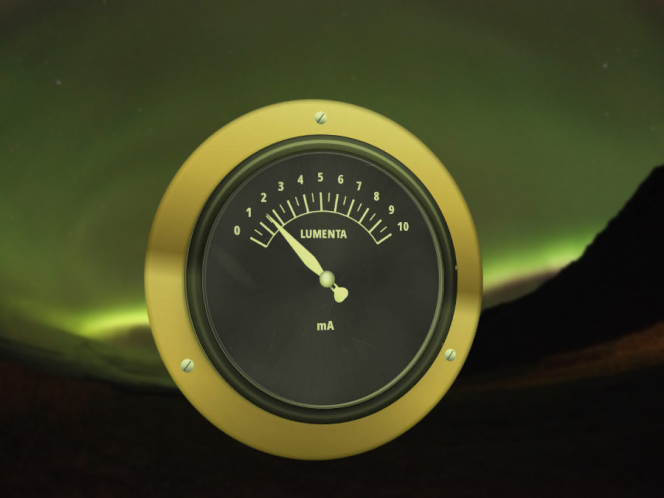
mA 1.5
